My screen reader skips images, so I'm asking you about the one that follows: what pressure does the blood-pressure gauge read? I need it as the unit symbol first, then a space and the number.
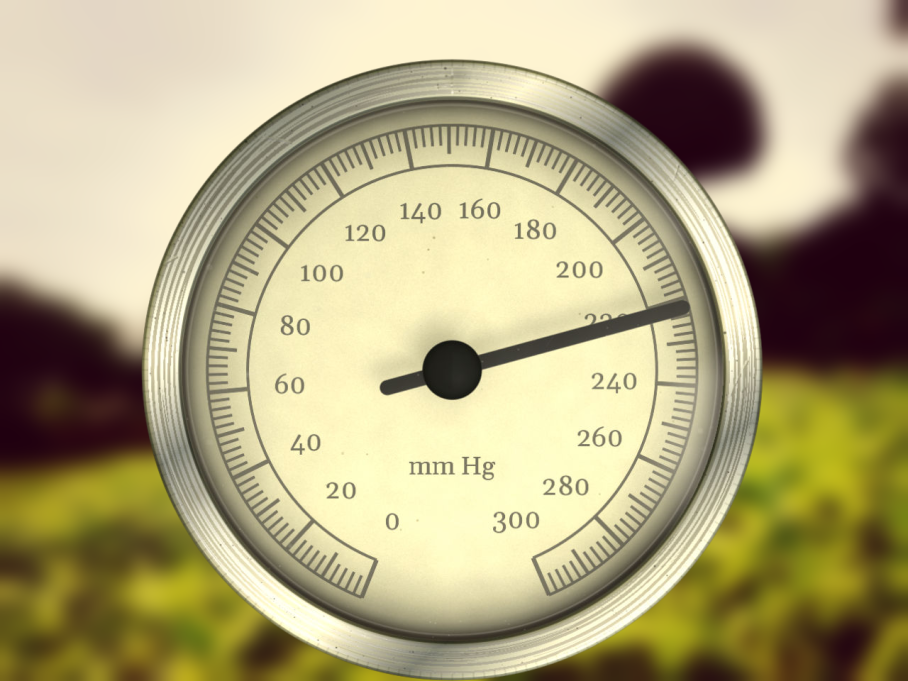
mmHg 222
